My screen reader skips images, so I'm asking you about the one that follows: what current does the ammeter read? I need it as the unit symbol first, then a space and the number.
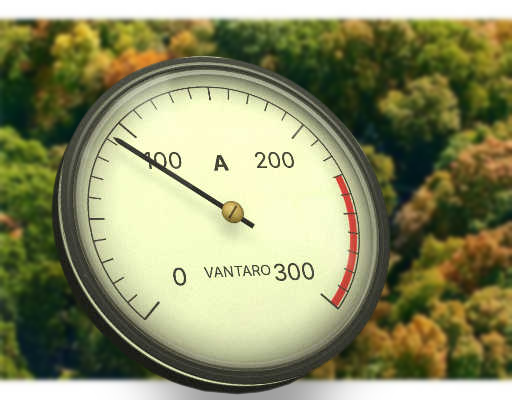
A 90
